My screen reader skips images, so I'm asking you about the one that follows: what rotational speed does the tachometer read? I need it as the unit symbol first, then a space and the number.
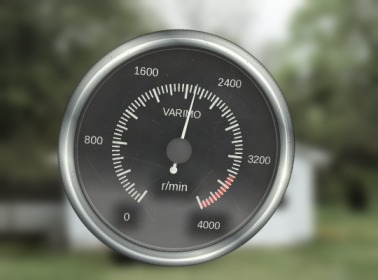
rpm 2100
